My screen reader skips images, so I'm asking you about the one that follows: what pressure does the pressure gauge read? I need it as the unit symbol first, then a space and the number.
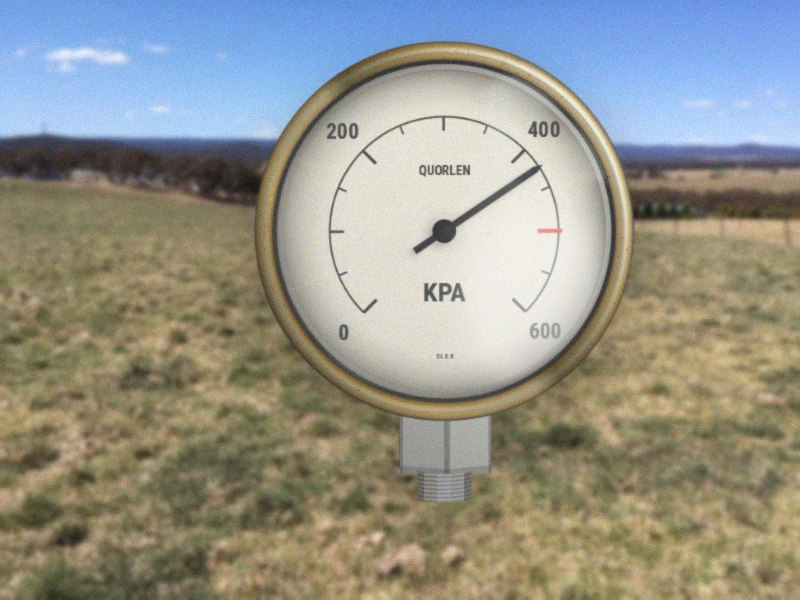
kPa 425
